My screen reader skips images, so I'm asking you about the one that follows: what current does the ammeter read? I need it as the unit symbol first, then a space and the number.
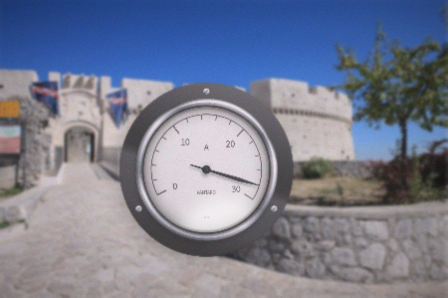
A 28
